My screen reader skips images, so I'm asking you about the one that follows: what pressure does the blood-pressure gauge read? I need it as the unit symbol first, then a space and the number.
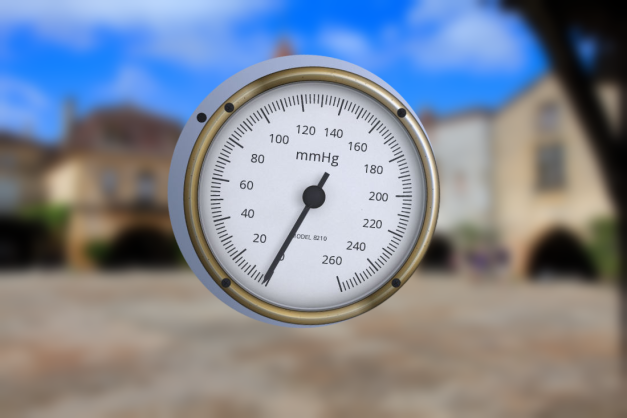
mmHg 2
